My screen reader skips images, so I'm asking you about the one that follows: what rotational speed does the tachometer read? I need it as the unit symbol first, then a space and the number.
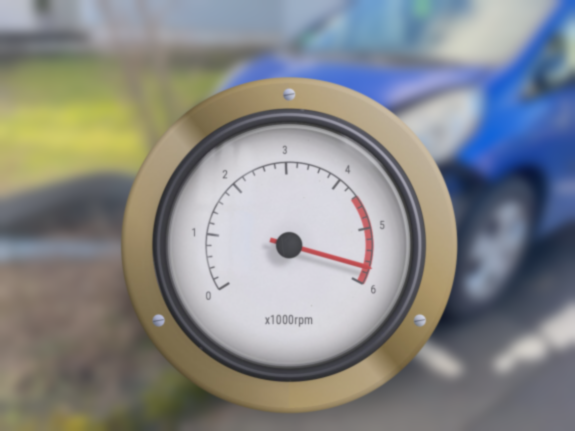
rpm 5700
